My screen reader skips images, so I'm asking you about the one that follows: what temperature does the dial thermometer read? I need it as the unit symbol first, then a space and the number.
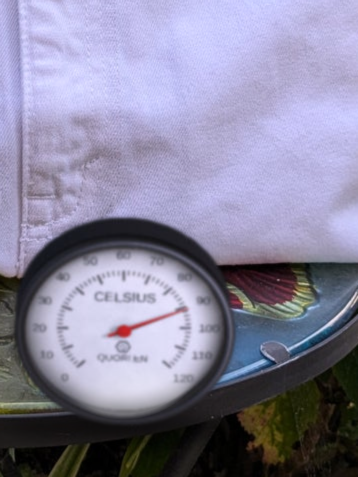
°C 90
